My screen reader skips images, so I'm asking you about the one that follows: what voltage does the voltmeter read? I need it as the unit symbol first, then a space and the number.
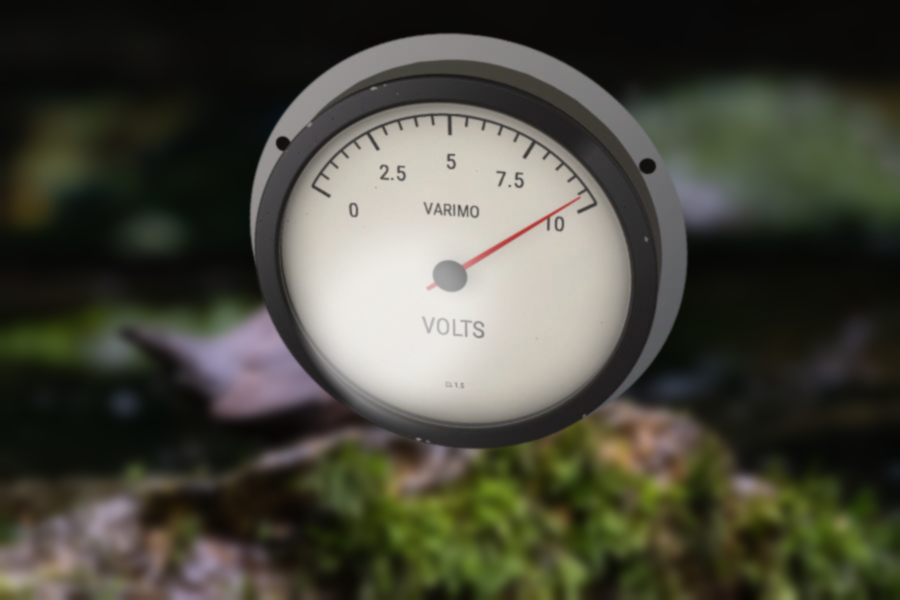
V 9.5
